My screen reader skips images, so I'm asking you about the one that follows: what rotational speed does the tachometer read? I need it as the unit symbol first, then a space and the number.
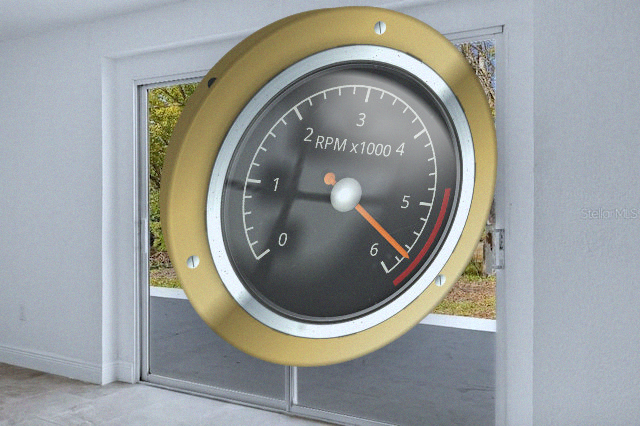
rpm 5700
